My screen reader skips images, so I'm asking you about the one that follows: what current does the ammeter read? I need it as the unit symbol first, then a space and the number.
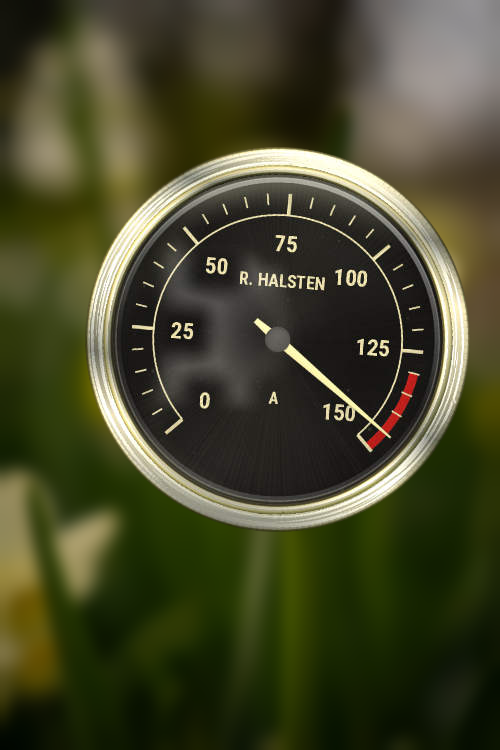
A 145
